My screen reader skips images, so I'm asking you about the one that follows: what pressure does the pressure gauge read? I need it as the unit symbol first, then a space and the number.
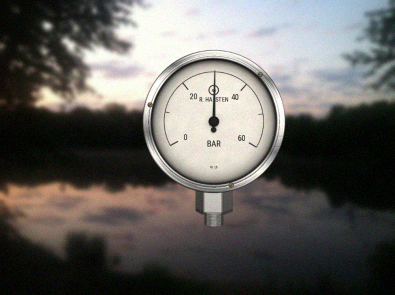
bar 30
